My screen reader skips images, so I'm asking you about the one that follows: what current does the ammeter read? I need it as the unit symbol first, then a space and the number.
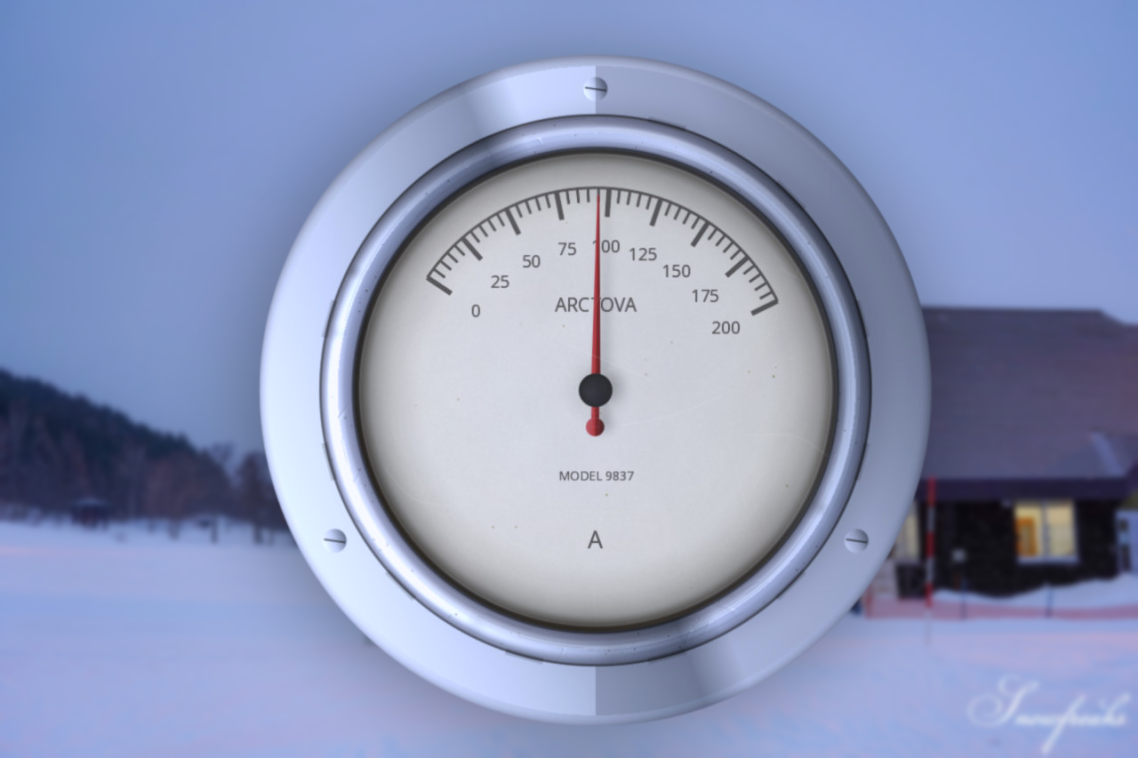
A 95
